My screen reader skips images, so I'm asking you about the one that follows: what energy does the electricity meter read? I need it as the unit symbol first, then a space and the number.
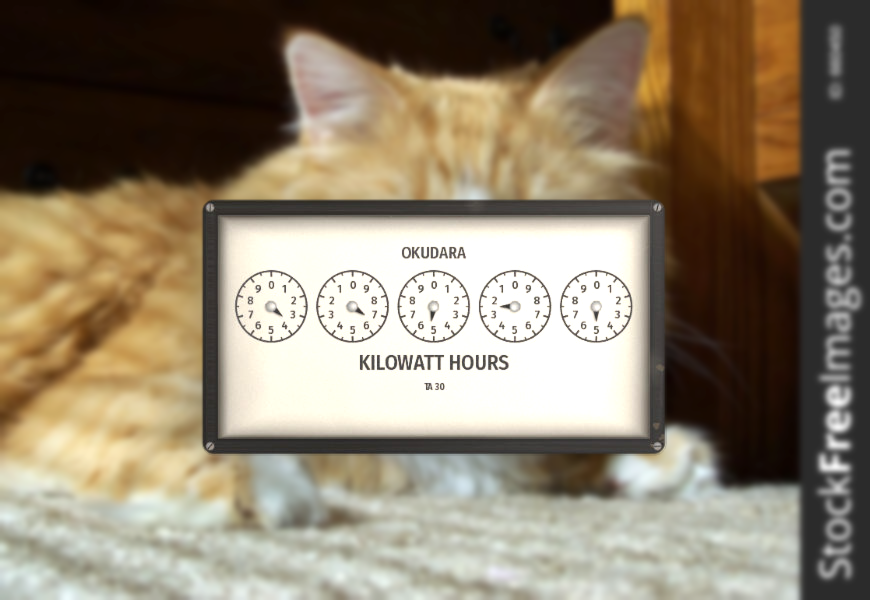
kWh 36525
